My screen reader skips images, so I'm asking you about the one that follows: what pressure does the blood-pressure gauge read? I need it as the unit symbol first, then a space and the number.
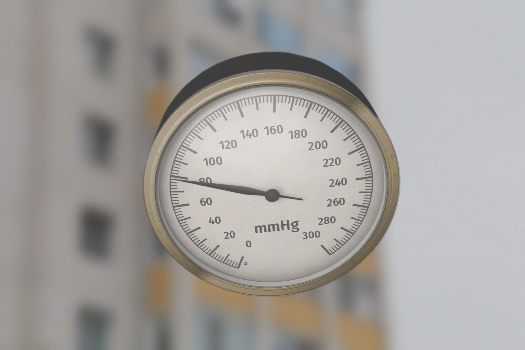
mmHg 80
